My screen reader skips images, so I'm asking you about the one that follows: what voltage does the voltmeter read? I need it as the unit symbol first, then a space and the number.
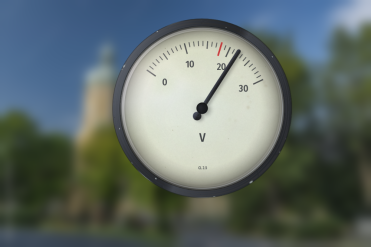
V 22
